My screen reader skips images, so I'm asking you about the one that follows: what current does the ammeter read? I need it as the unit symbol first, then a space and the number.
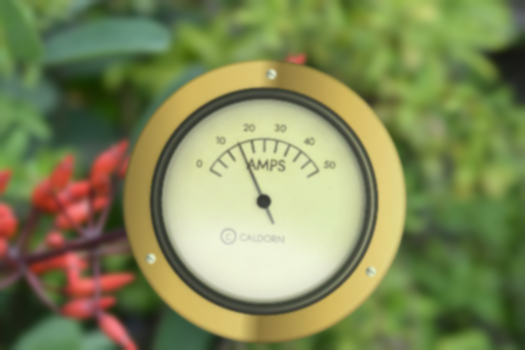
A 15
